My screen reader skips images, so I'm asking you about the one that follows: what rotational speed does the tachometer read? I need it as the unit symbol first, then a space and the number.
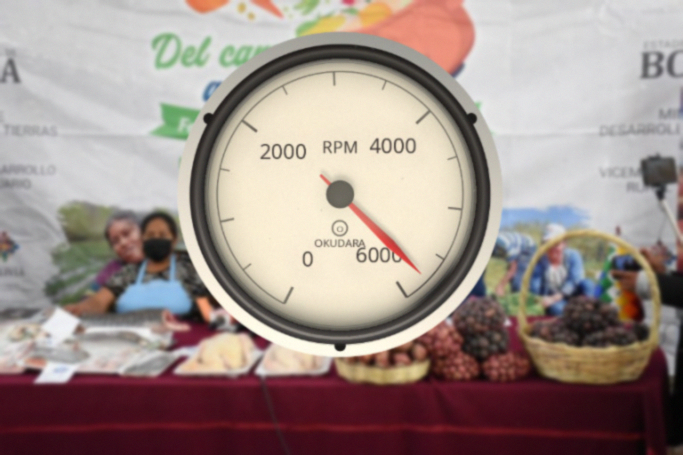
rpm 5750
